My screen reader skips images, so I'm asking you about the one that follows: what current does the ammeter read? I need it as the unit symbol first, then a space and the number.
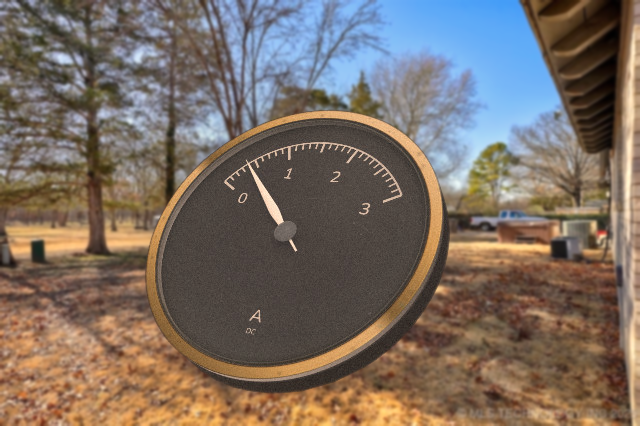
A 0.4
